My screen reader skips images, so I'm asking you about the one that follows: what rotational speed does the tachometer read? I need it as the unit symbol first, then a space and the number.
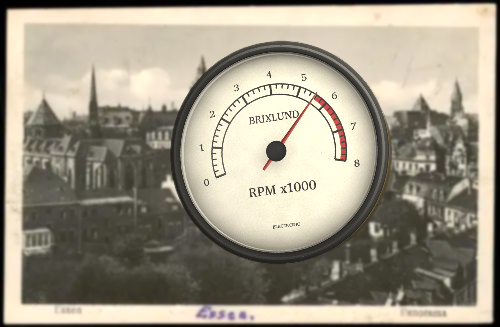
rpm 5600
